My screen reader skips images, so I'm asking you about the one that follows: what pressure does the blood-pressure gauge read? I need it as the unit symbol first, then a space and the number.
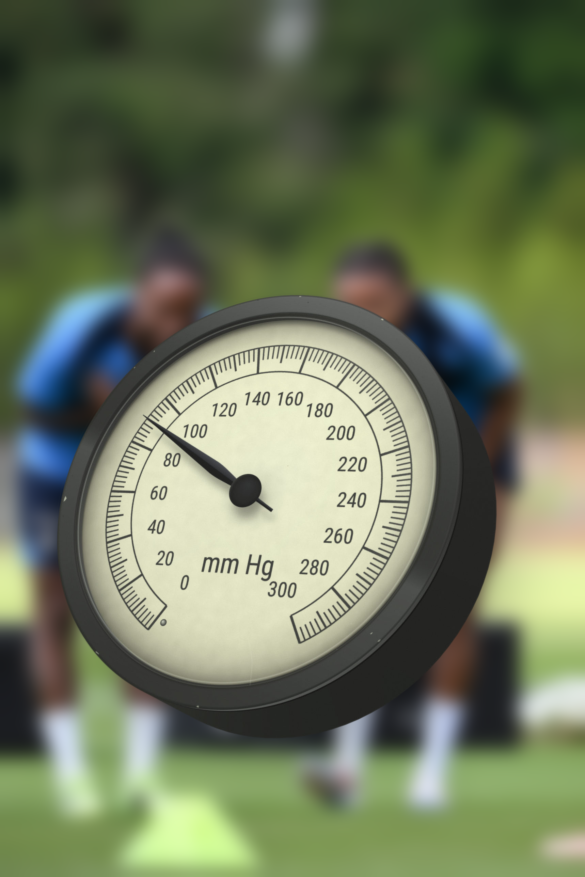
mmHg 90
